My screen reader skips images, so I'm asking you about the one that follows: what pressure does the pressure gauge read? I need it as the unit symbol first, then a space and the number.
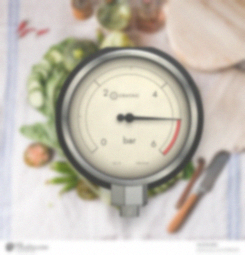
bar 5
